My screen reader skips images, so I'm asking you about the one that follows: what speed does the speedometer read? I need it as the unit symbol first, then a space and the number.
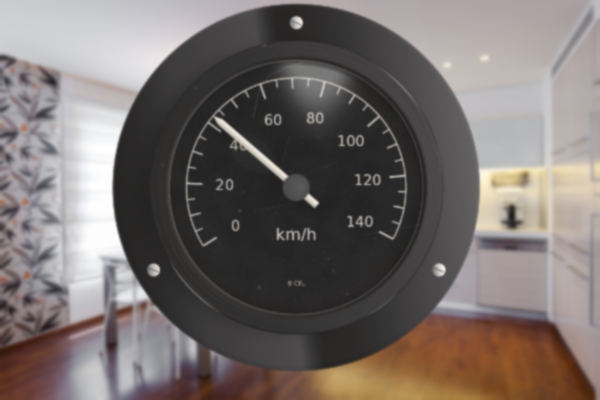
km/h 42.5
